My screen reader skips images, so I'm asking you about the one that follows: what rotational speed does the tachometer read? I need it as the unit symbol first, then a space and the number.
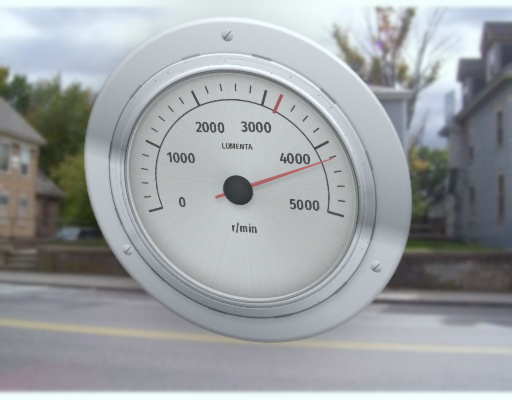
rpm 4200
